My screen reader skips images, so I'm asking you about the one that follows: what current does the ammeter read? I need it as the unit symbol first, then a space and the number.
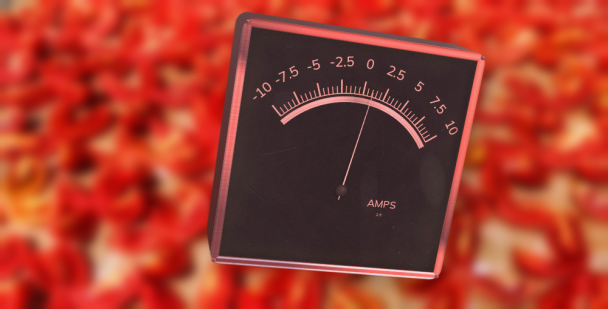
A 1
